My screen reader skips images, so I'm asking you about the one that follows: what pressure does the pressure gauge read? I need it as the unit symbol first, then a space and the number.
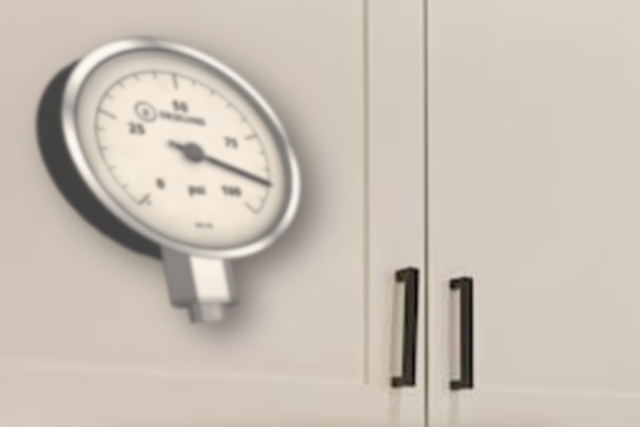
psi 90
